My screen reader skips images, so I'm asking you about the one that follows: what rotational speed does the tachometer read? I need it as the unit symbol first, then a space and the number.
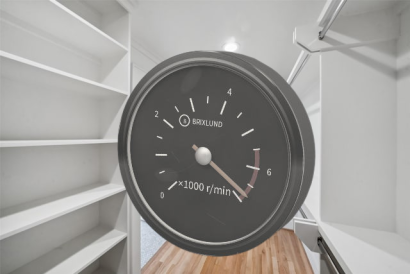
rpm 6750
